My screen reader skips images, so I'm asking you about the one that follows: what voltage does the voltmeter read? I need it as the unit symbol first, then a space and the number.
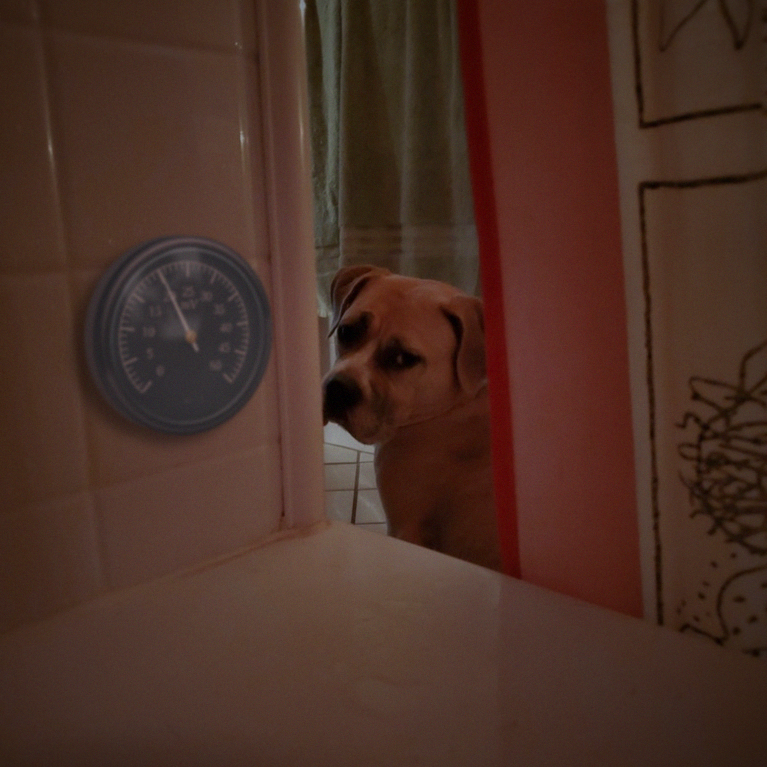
mV 20
